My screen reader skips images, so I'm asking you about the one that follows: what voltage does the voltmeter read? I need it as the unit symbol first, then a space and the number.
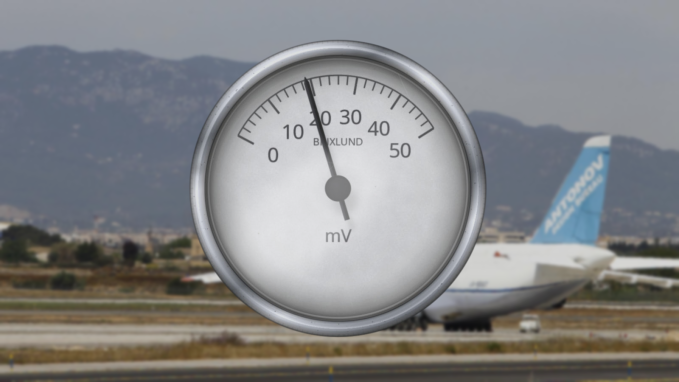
mV 19
